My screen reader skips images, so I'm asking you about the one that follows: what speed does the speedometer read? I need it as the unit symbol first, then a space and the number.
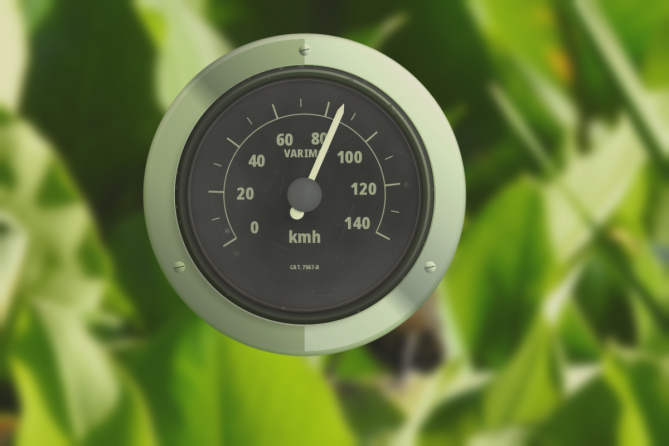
km/h 85
